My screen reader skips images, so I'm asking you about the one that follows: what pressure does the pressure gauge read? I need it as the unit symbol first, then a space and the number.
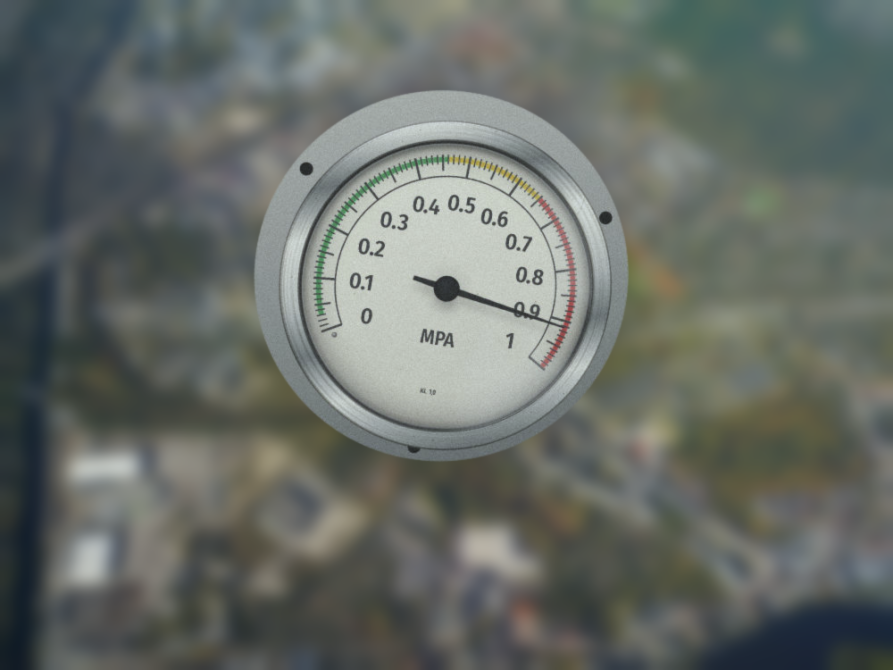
MPa 0.91
